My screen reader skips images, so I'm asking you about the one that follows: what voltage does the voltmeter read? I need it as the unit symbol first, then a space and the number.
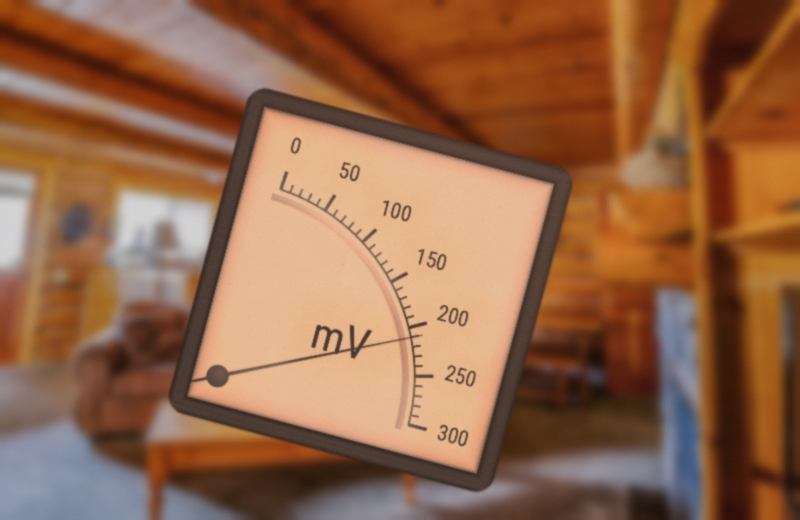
mV 210
